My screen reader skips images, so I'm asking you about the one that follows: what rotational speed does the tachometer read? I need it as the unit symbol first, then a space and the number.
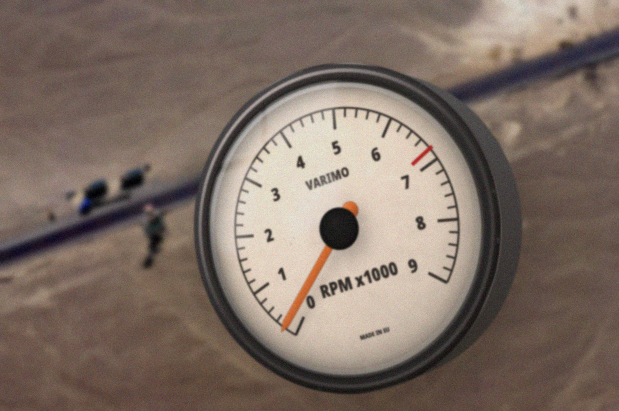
rpm 200
